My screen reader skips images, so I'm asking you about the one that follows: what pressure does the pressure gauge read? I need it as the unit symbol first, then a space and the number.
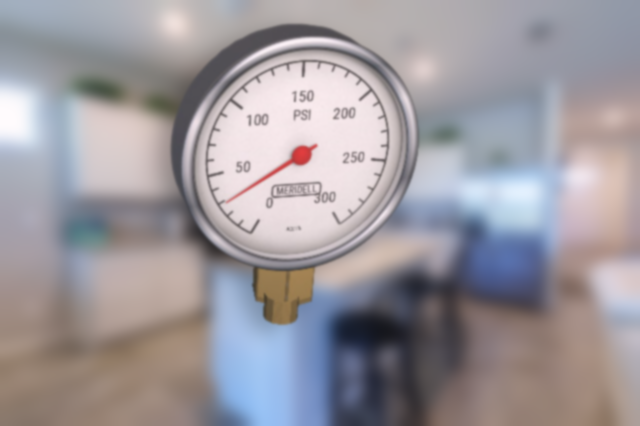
psi 30
